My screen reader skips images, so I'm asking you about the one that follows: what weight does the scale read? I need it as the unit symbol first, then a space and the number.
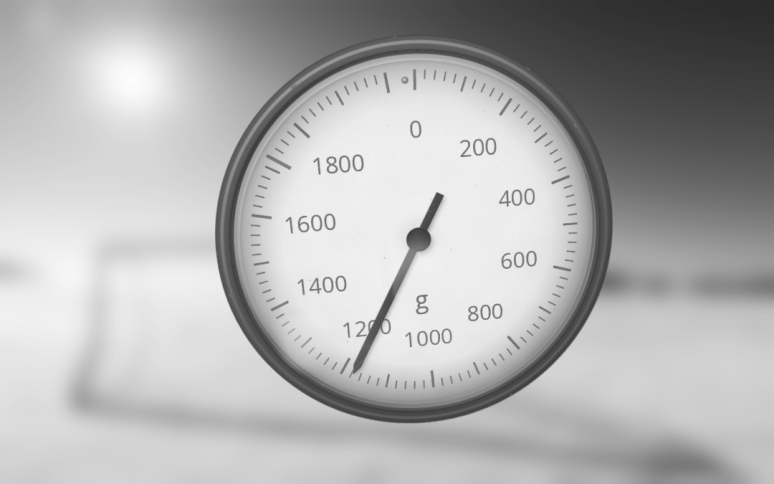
g 1180
